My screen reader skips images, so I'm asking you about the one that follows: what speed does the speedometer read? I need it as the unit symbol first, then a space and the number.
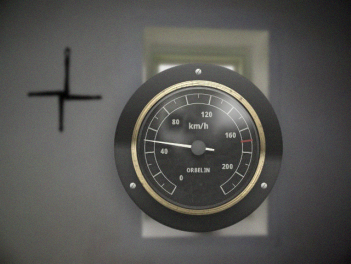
km/h 50
